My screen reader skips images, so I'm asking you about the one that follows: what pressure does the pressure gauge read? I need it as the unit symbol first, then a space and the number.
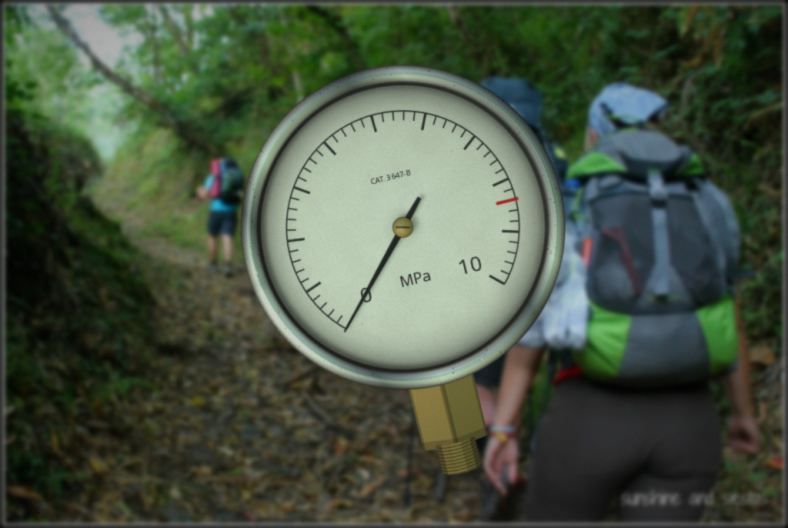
MPa 0
